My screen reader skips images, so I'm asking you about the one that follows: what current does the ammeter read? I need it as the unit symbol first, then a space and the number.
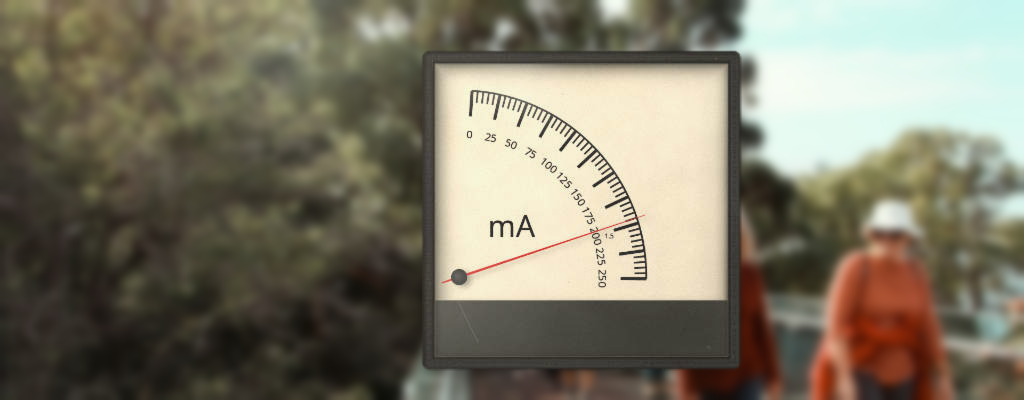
mA 195
